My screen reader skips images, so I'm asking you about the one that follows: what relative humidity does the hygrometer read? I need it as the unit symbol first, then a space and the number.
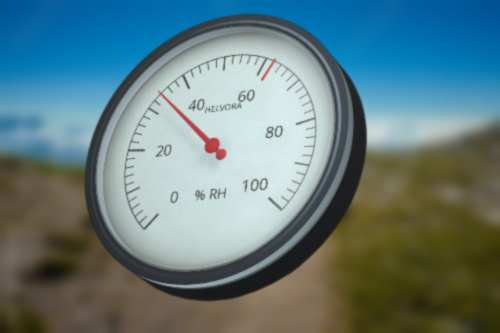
% 34
